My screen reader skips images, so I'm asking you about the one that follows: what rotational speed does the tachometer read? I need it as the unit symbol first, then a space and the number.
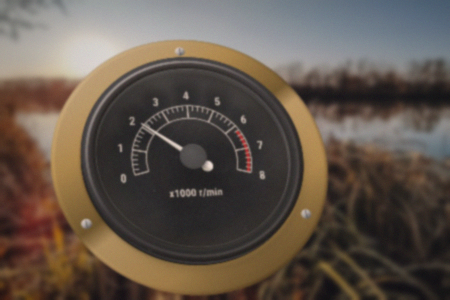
rpm 2000
